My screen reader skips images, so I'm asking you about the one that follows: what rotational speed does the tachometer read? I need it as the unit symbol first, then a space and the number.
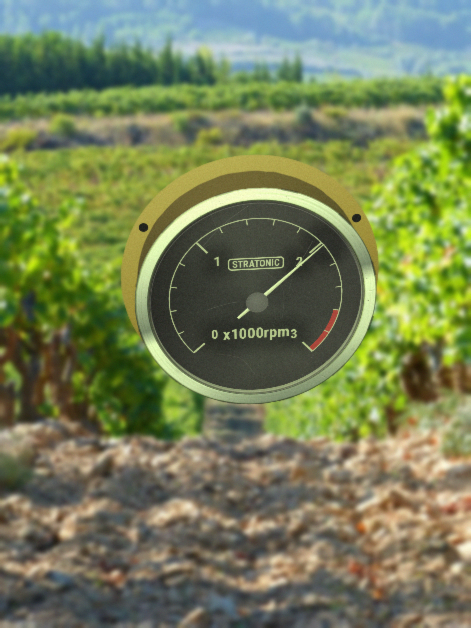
rpm 2000
